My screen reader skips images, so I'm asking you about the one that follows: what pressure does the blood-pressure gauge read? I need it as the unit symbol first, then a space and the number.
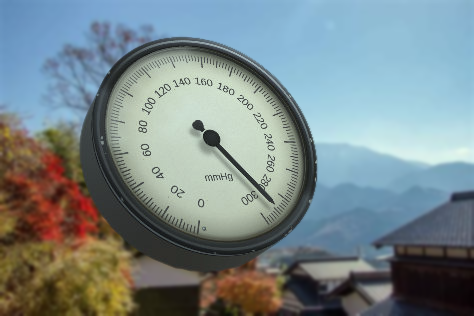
mmHg 290
